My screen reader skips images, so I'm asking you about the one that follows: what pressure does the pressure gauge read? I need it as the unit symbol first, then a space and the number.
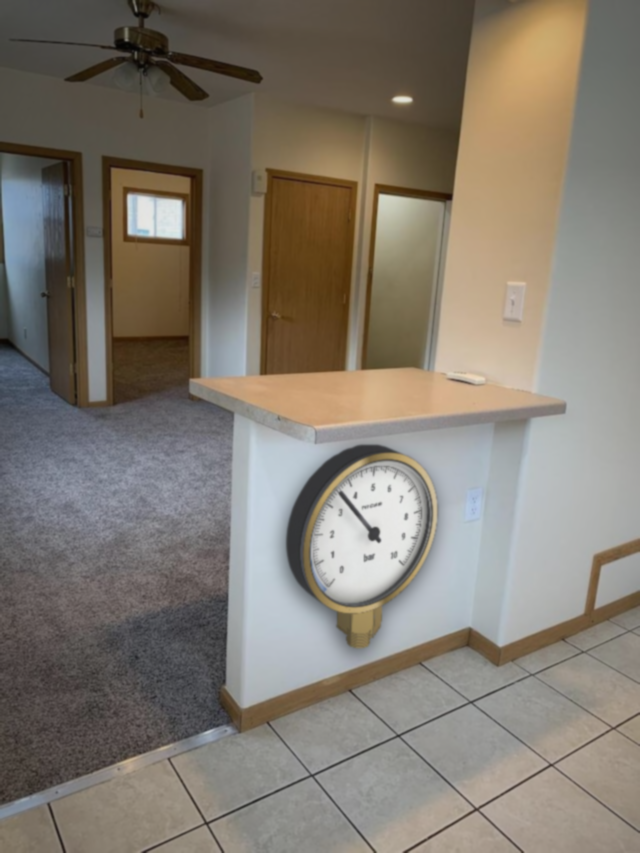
bar 3.5
